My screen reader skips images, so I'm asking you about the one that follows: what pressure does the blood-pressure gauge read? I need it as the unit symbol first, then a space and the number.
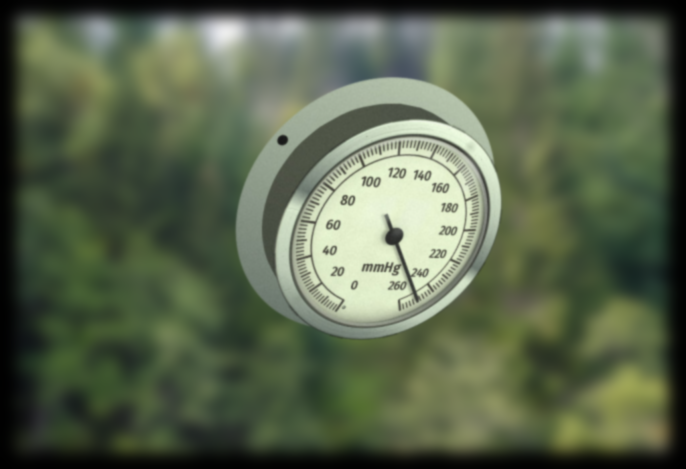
mmHg 250
